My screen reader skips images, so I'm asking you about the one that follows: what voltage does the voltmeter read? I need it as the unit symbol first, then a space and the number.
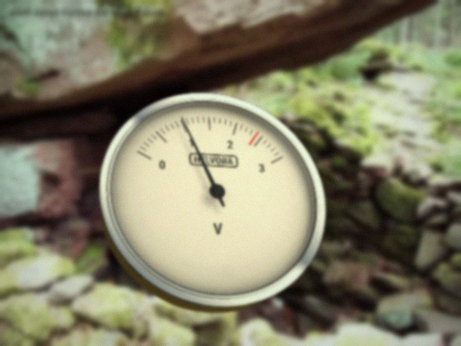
V 1
